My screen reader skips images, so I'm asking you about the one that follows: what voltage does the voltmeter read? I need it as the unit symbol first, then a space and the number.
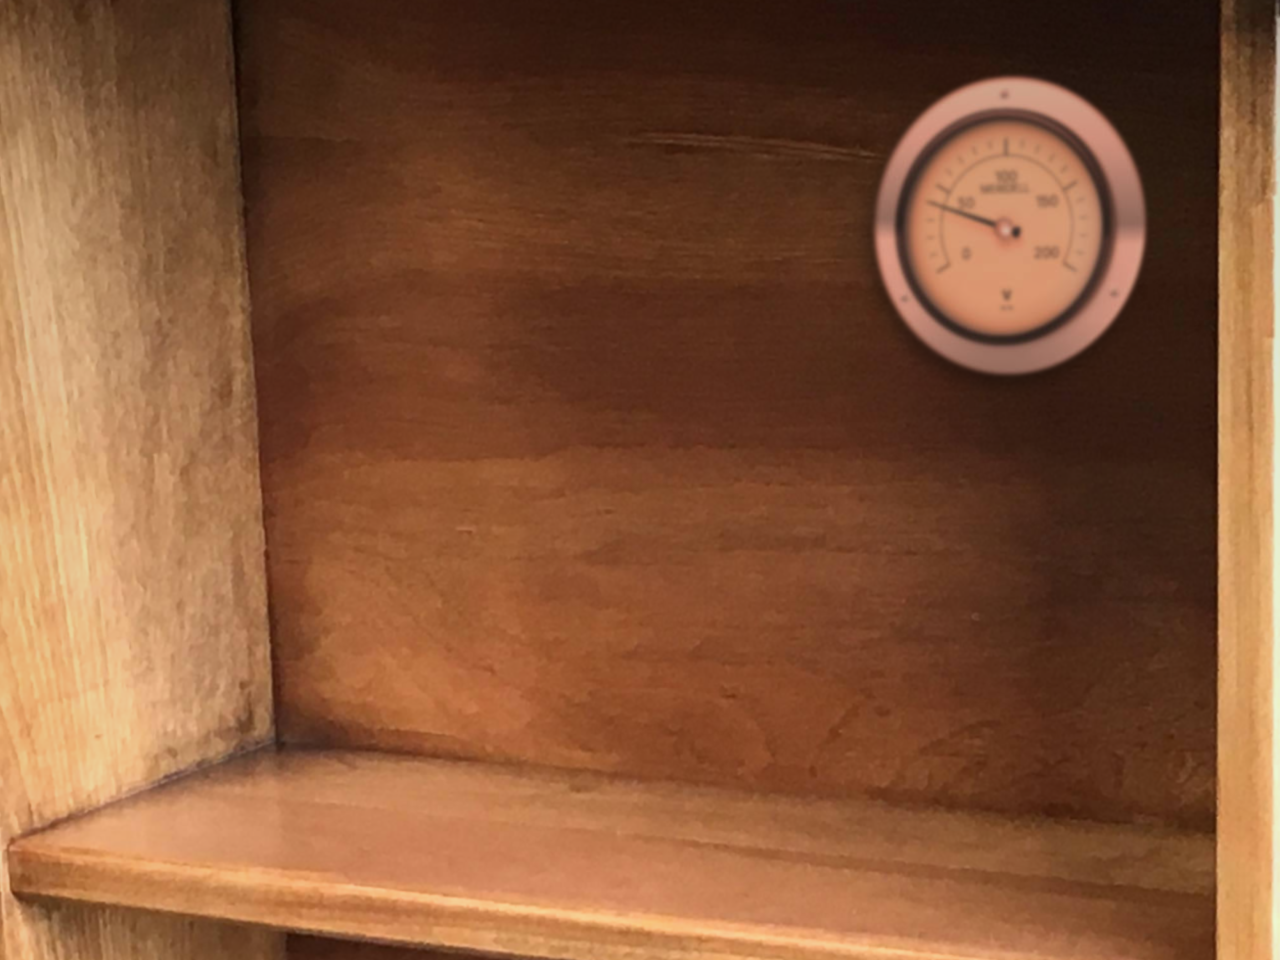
V 40
